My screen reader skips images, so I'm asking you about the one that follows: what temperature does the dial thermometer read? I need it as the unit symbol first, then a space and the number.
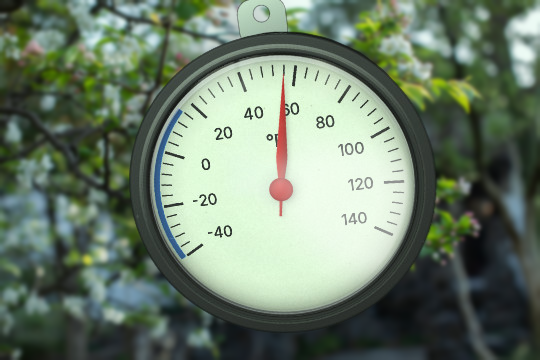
°F 56
